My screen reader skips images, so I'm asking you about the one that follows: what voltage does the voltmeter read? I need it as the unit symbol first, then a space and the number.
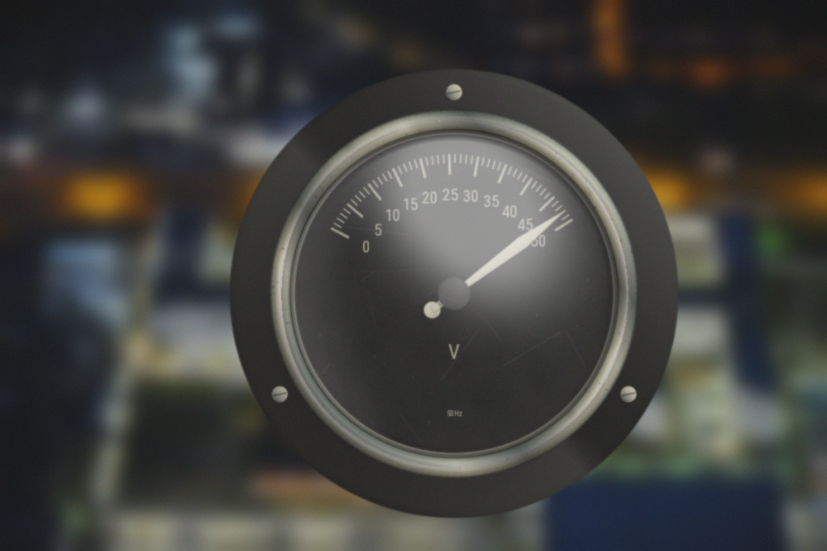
V 48
